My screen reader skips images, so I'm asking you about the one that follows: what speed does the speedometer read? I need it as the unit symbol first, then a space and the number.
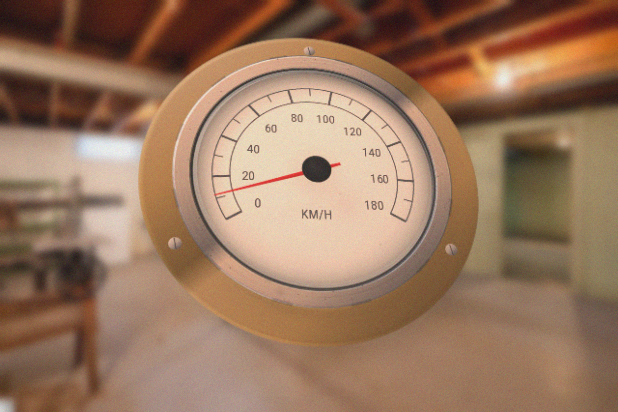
km/h 10
